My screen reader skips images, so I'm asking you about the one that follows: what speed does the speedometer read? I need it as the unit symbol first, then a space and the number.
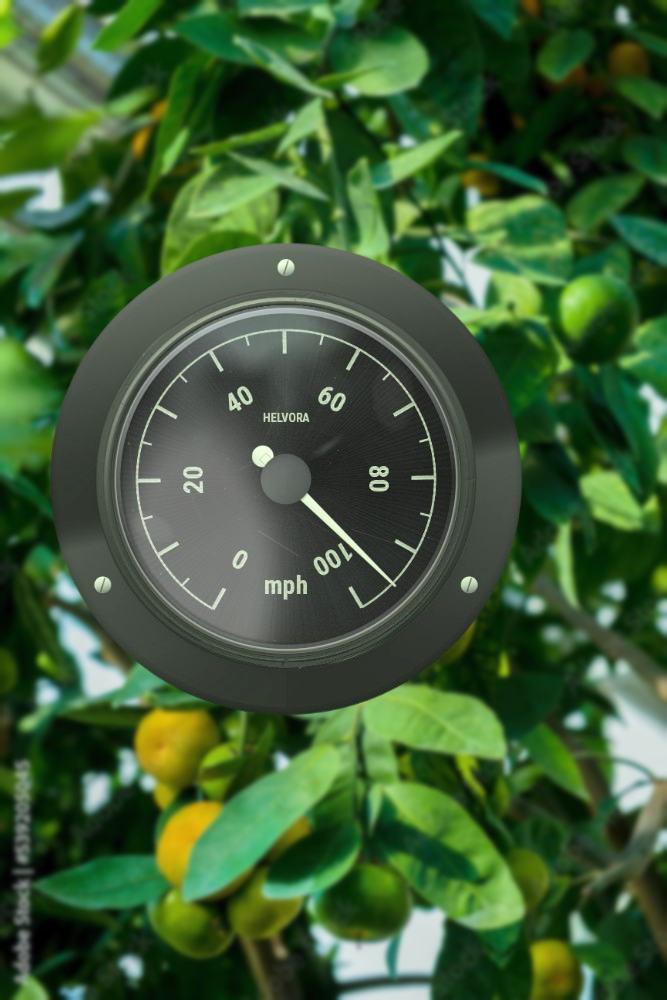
mph 95
